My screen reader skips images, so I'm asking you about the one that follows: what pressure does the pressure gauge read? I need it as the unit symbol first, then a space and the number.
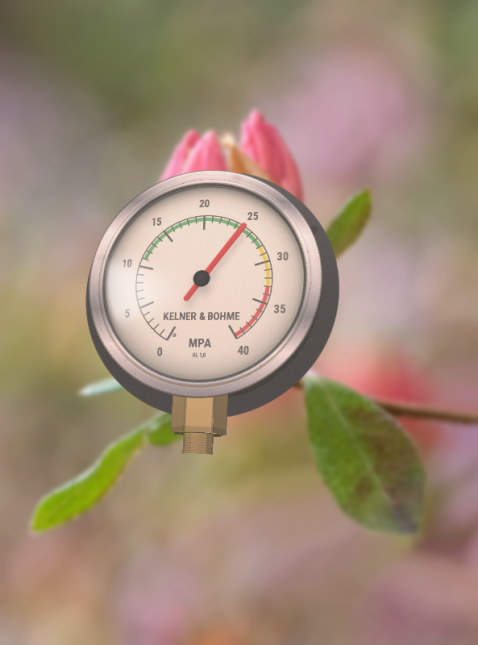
MPa 25
